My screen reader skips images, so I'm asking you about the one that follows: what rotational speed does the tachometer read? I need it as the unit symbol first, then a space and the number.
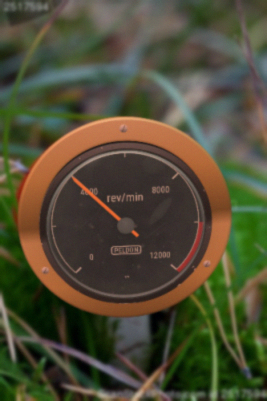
rpm 4000
